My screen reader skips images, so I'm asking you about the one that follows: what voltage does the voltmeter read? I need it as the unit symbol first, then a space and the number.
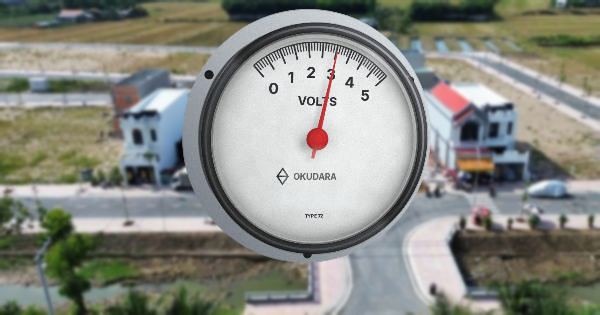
V 3
